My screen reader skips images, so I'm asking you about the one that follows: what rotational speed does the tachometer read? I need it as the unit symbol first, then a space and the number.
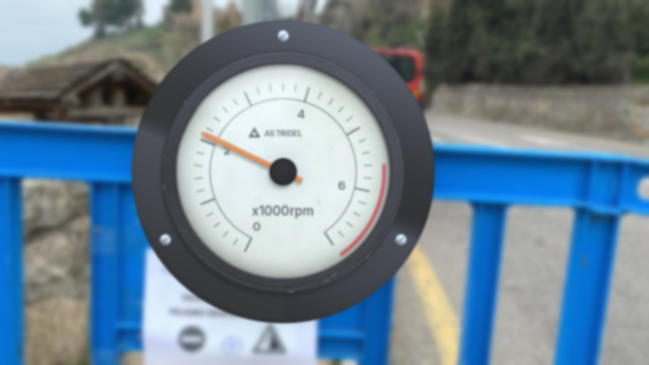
rpm 2100
